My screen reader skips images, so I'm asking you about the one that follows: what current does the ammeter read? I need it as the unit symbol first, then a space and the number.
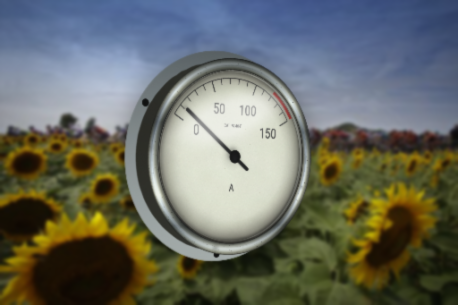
A 10
